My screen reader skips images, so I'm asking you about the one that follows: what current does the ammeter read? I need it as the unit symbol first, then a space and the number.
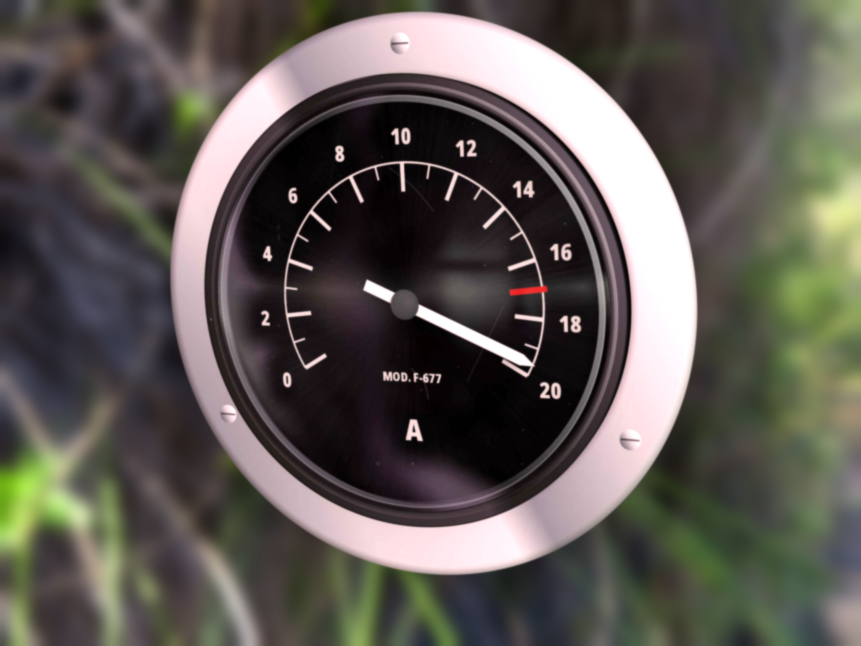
A 19.5
